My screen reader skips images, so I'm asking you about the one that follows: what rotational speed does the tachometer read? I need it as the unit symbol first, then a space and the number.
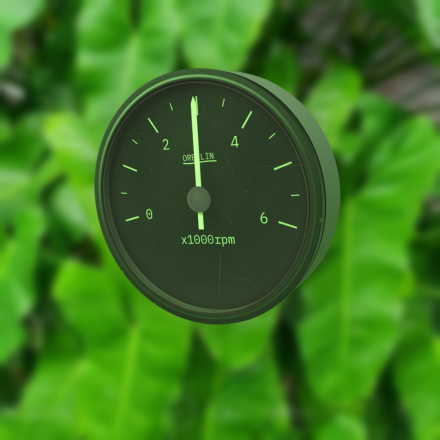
rpm 3000
